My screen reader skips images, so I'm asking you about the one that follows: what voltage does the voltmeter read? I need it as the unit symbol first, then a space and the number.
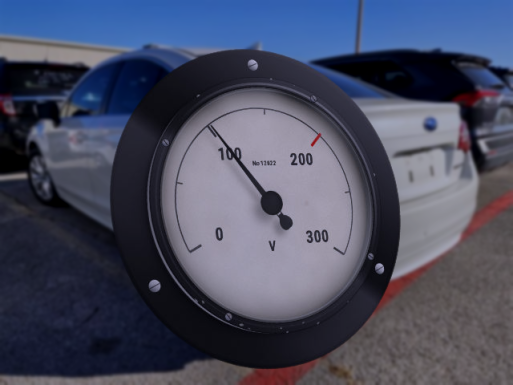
V 100
